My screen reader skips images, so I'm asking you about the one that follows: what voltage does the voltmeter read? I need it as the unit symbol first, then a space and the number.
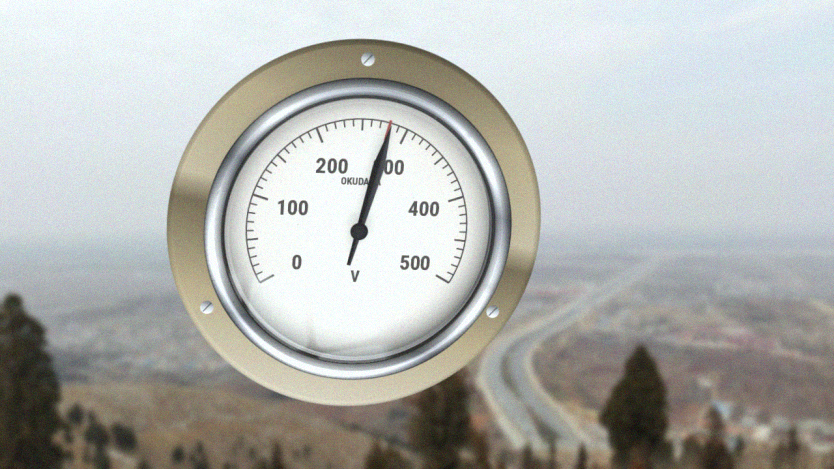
V 280
